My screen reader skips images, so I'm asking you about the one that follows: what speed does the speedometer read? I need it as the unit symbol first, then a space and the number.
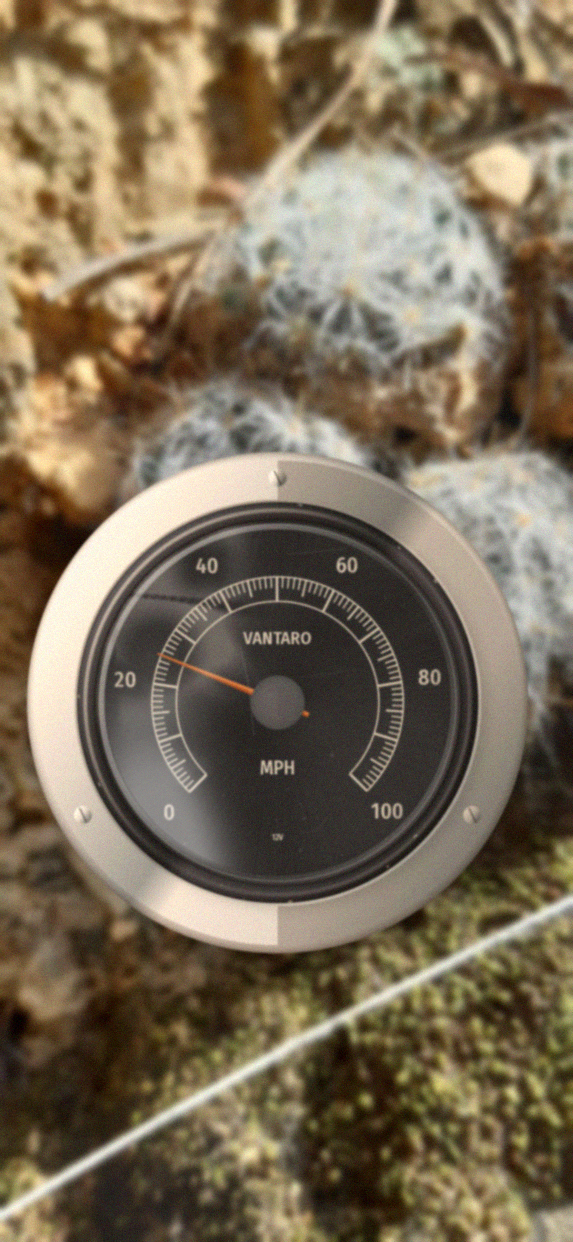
mph 25
